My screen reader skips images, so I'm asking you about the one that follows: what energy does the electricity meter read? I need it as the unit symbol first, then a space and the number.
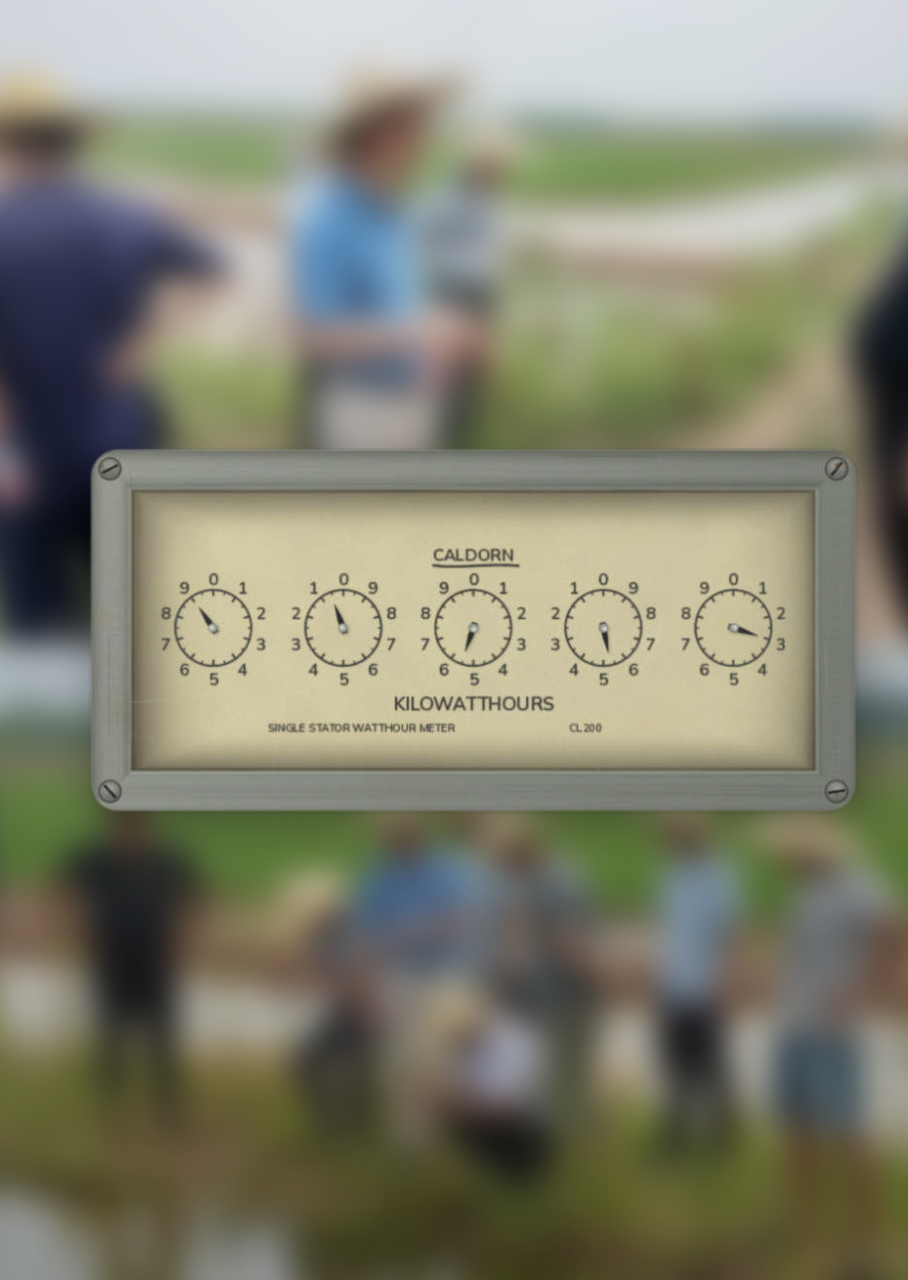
kWh 90553
